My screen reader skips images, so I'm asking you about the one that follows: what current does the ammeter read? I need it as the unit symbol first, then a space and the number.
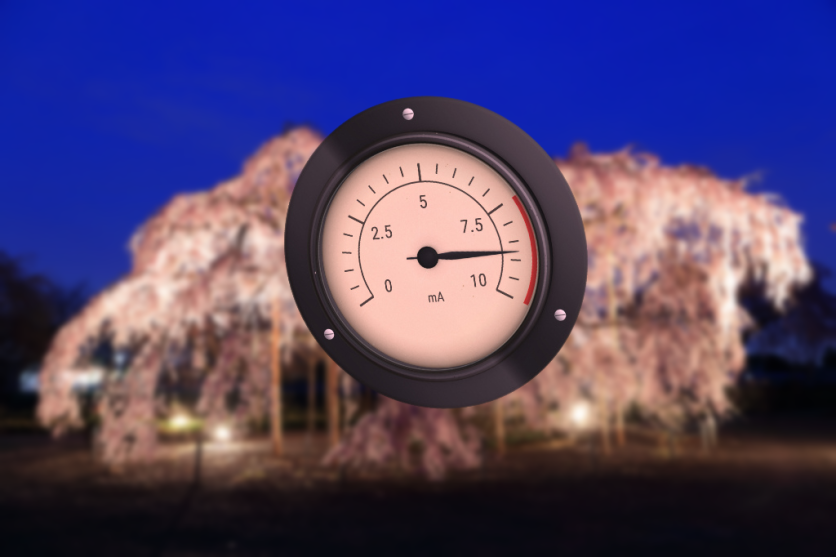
mA 8.75
